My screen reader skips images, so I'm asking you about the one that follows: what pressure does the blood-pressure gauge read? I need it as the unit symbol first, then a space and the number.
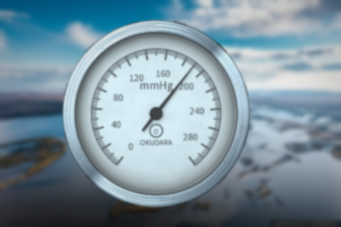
mmHg 190
